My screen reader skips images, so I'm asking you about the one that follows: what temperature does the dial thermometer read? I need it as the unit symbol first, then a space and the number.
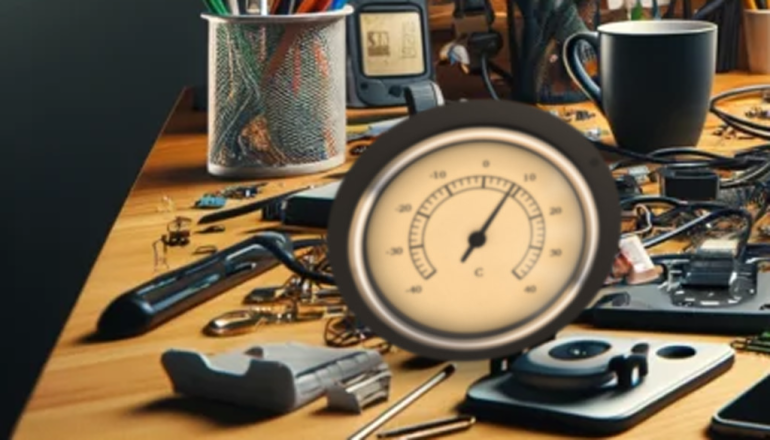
°C 8
